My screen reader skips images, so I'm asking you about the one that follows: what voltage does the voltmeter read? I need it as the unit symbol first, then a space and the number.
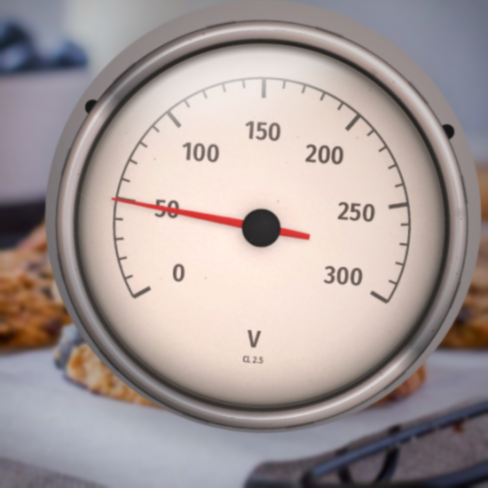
V 50
